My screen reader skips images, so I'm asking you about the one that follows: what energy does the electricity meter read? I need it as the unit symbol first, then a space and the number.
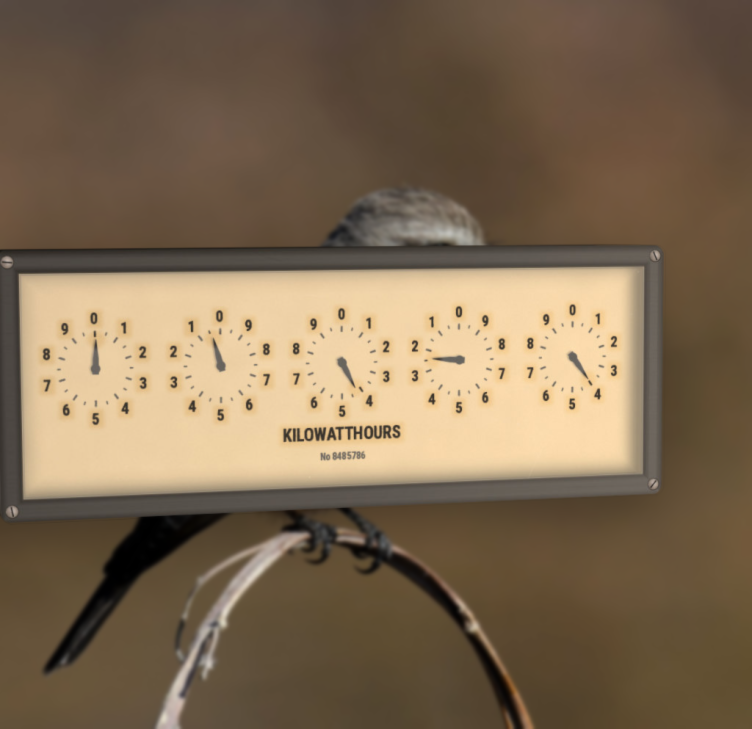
kWh 424
